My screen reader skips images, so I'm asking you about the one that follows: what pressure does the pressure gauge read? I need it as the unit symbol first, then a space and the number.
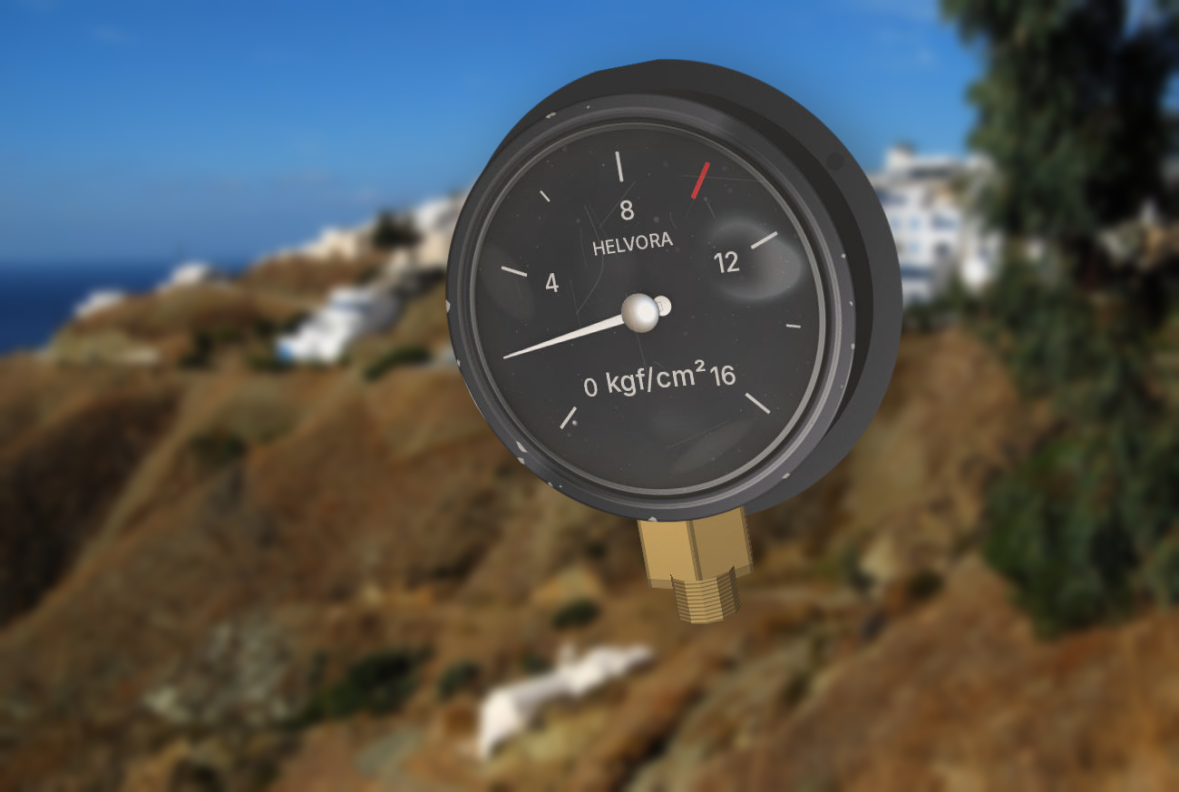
kg/cm² 2
